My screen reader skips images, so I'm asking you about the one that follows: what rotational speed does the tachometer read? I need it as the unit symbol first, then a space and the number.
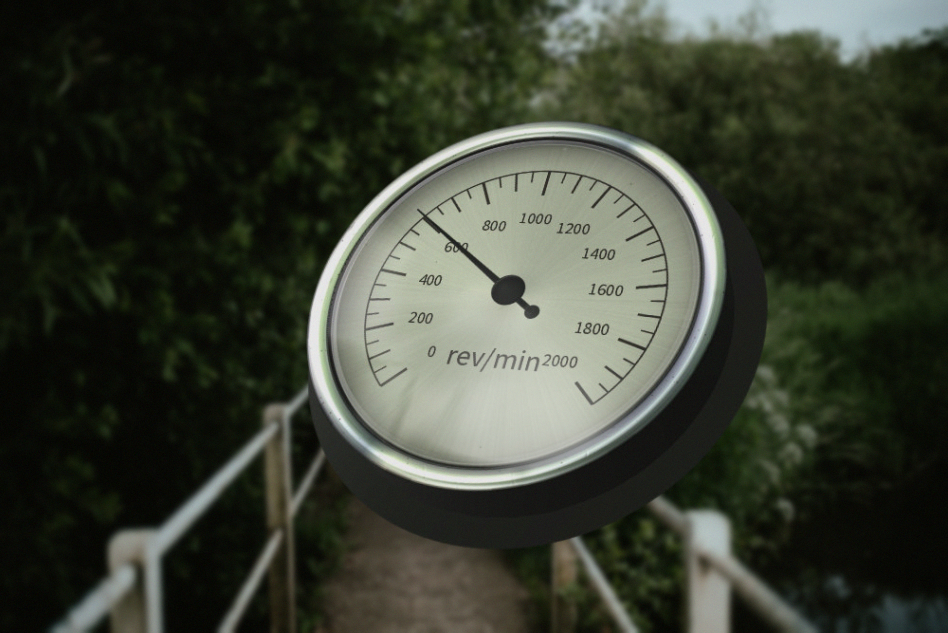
rpm 600
